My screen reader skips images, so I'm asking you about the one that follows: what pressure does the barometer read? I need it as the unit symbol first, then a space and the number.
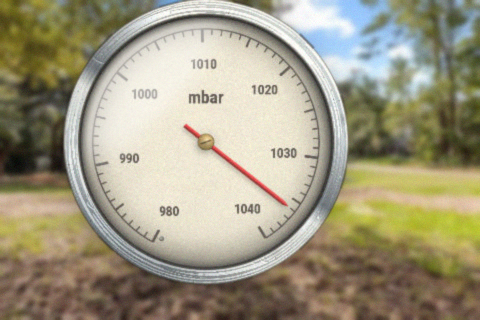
mbar 1036
